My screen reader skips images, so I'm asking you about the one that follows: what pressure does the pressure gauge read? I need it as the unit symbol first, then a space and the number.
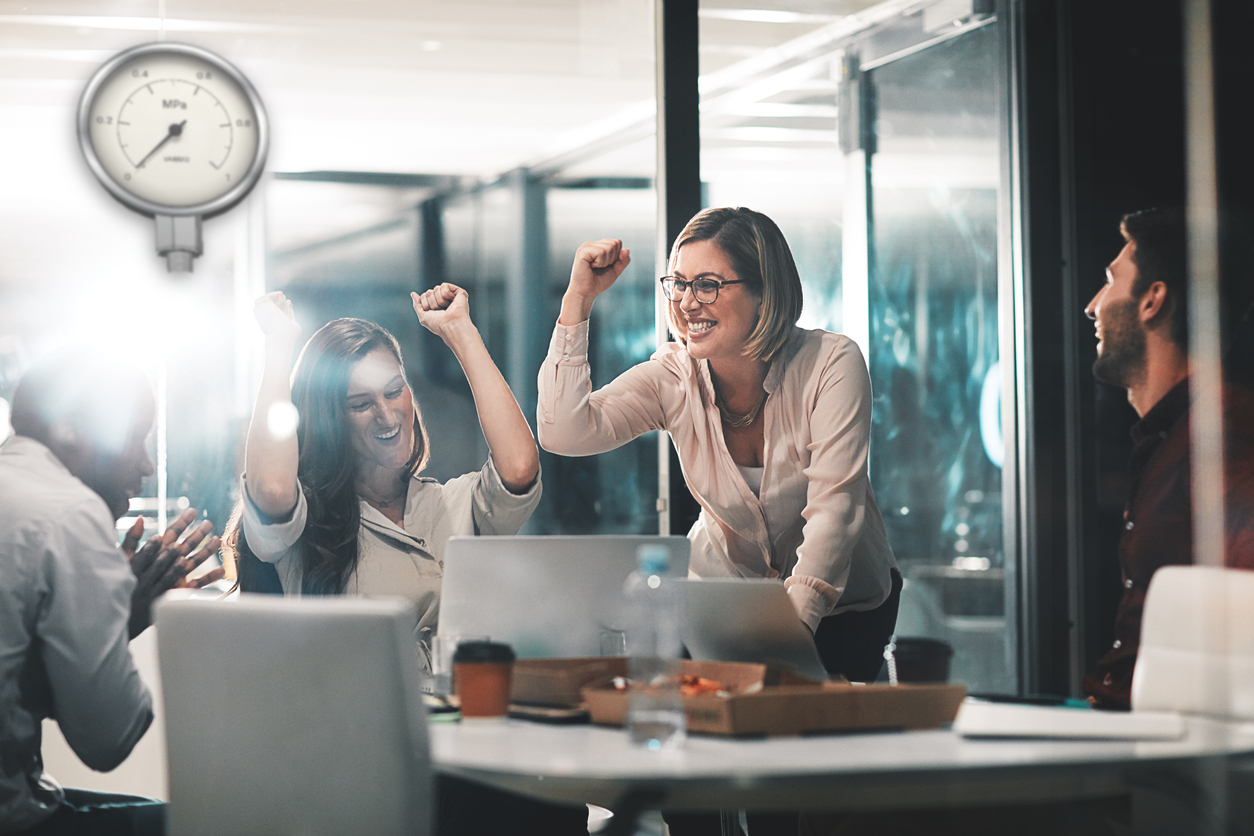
MPa 0
